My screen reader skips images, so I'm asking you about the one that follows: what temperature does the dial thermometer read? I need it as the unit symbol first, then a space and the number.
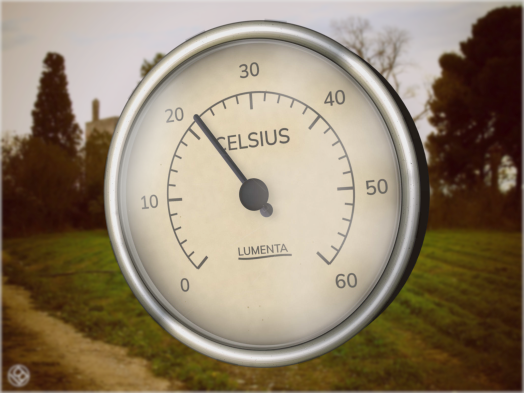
°C 22
